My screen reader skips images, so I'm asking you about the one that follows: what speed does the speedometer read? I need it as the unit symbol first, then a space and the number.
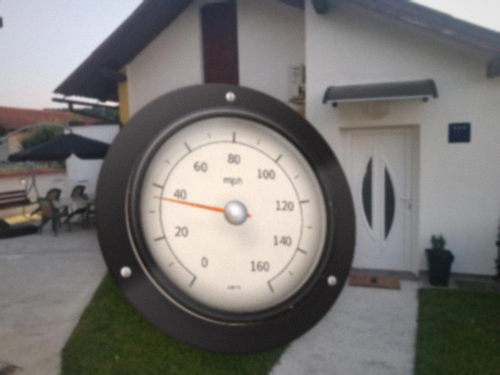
mph 35
